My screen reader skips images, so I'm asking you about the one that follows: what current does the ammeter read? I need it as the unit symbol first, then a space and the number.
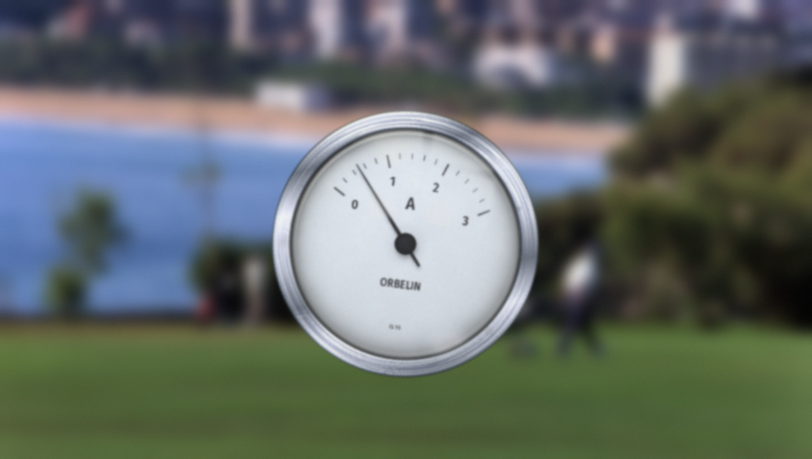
A 0.5
